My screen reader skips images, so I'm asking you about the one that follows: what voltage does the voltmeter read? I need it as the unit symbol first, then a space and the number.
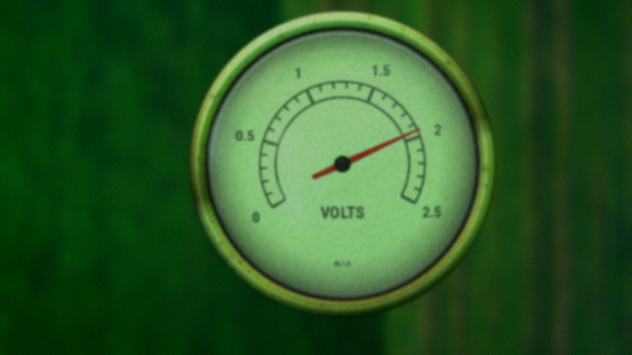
V 1.95
